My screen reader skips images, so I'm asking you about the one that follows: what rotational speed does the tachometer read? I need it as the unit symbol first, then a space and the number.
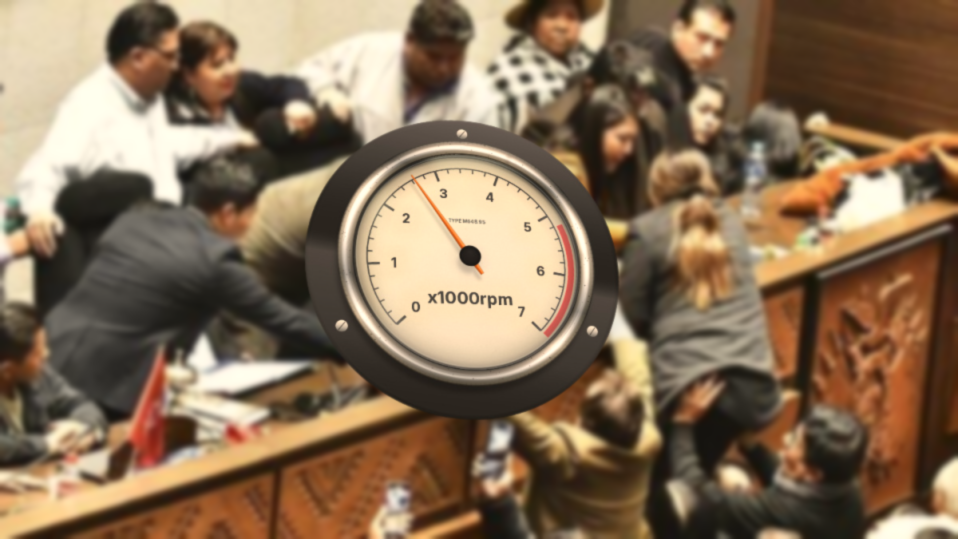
rpm 2600
